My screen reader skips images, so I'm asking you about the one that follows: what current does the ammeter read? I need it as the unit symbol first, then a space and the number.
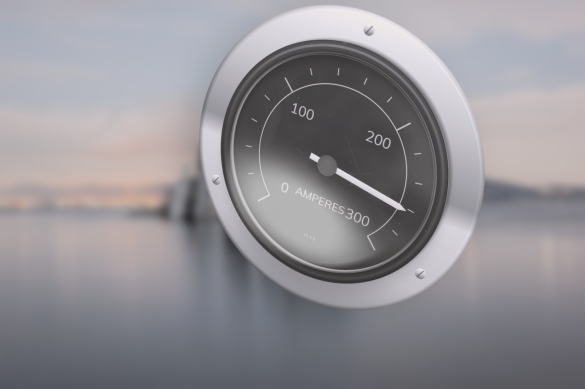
A 260
